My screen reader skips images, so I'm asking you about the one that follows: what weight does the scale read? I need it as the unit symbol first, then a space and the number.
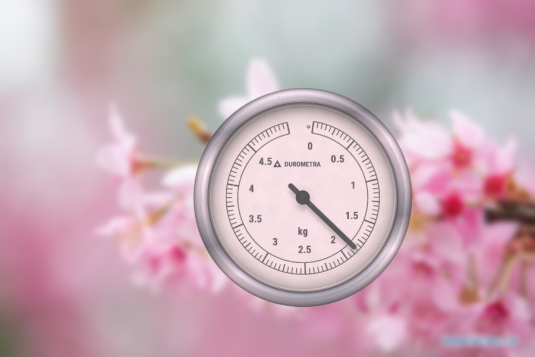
kg 1.85
